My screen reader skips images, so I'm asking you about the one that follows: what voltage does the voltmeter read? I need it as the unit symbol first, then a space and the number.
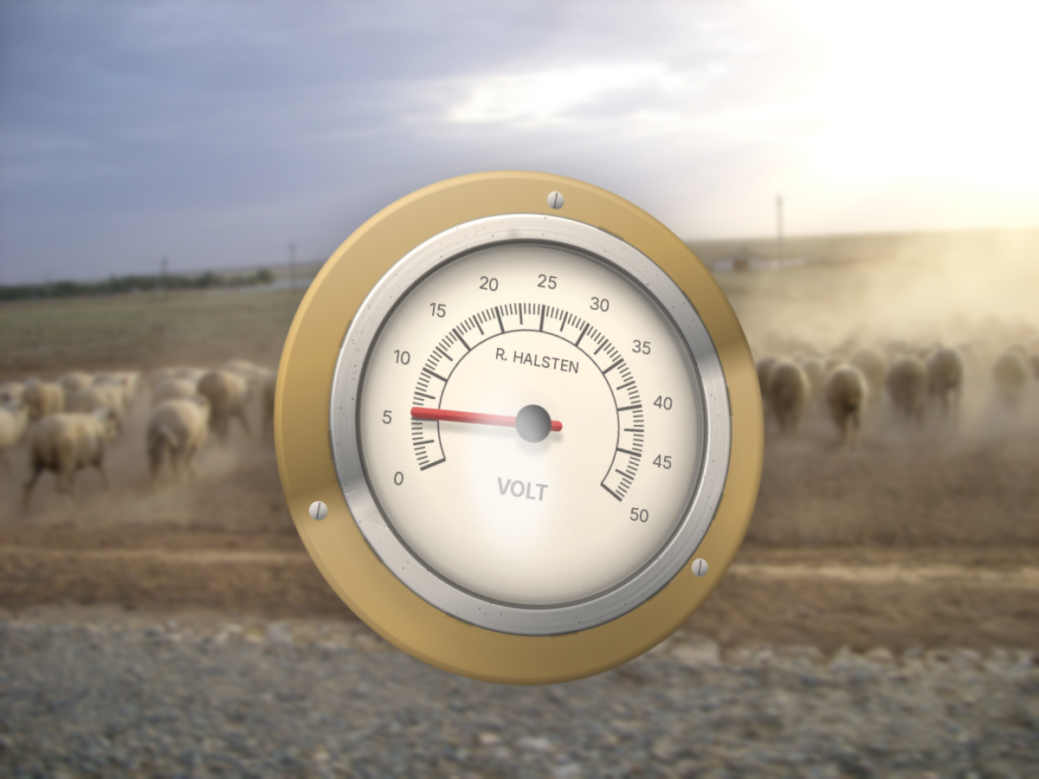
V 5.5
